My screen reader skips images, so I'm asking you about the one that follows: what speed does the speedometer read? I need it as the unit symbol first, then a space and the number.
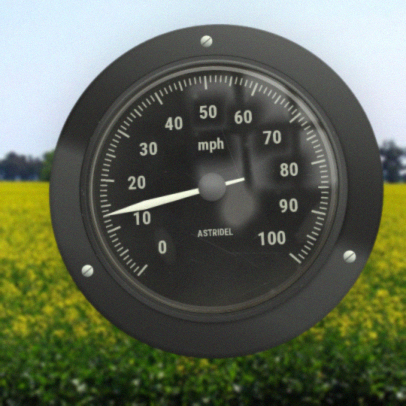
mph 13
